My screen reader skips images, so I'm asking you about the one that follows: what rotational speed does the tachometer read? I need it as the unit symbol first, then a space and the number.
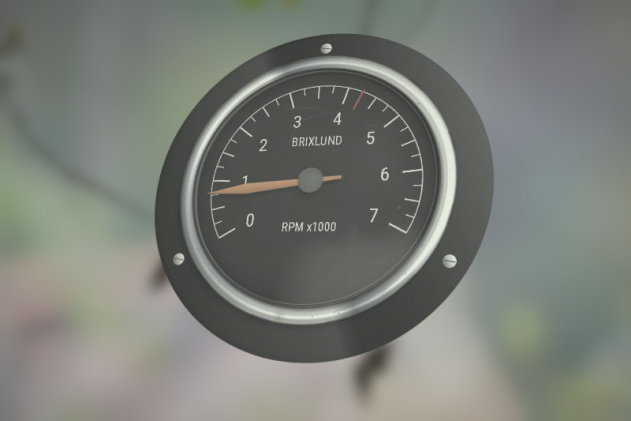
rpm 750
